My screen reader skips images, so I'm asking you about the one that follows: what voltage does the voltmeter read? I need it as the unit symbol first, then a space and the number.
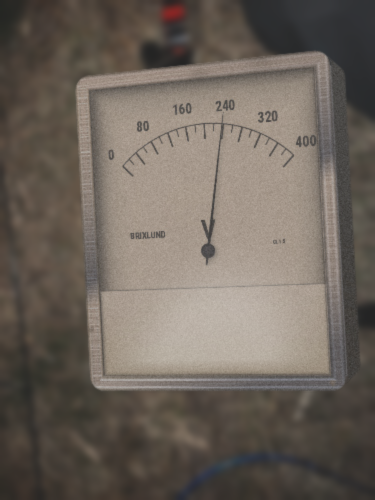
V 240
